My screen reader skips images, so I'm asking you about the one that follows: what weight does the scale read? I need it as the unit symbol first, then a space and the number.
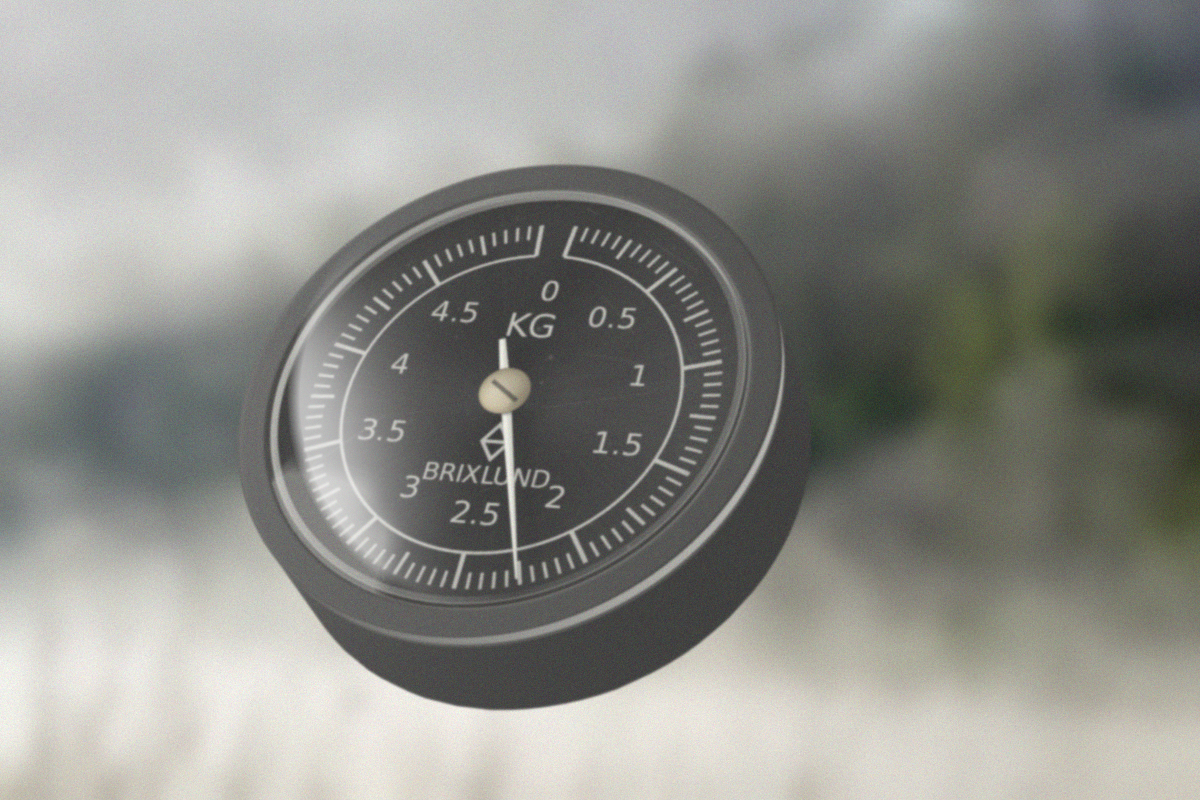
kg 2.25
